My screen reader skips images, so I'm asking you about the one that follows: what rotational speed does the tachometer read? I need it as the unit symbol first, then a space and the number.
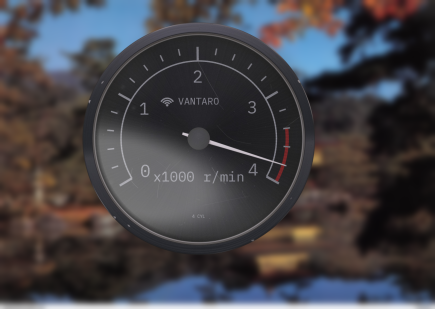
rpm 3800
